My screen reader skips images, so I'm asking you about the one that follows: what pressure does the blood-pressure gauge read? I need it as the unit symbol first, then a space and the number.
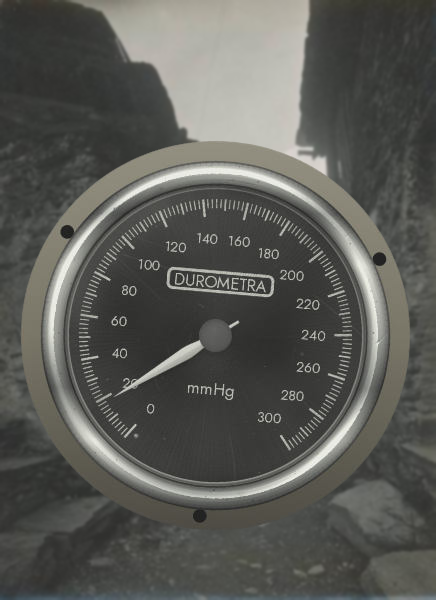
mmHg 18
